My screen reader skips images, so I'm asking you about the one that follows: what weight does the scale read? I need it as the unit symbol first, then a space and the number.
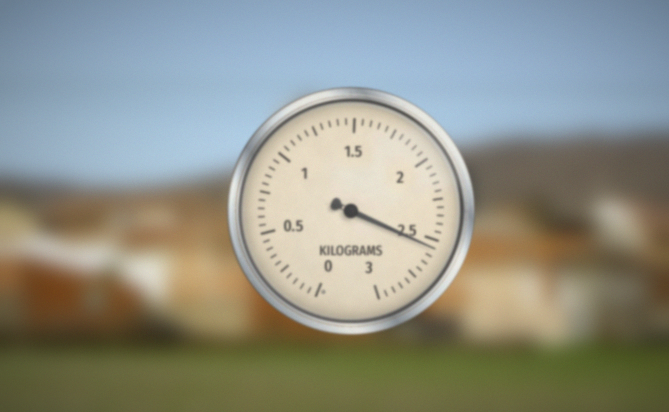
kg 2.55
